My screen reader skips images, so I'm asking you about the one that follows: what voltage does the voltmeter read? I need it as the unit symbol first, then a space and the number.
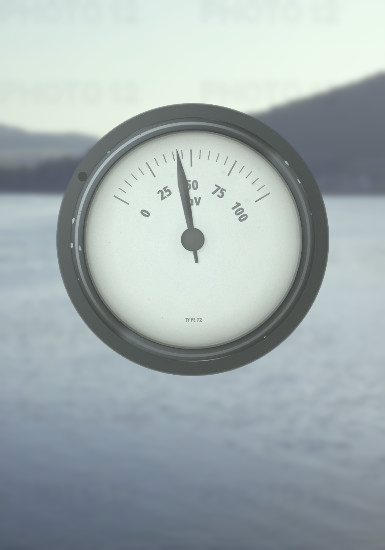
mV 42.5
